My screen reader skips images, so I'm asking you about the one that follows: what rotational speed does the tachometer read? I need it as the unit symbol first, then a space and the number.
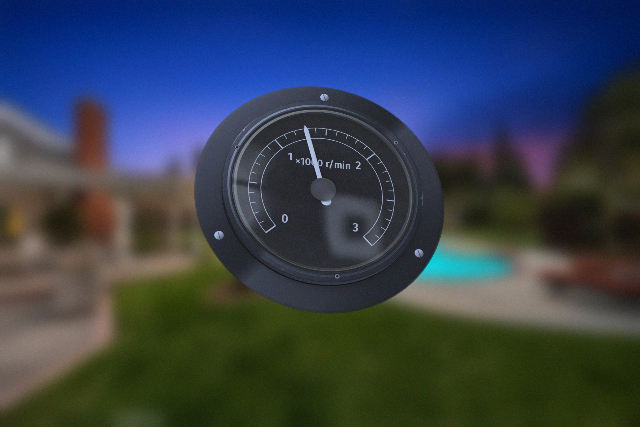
rpm 1300
